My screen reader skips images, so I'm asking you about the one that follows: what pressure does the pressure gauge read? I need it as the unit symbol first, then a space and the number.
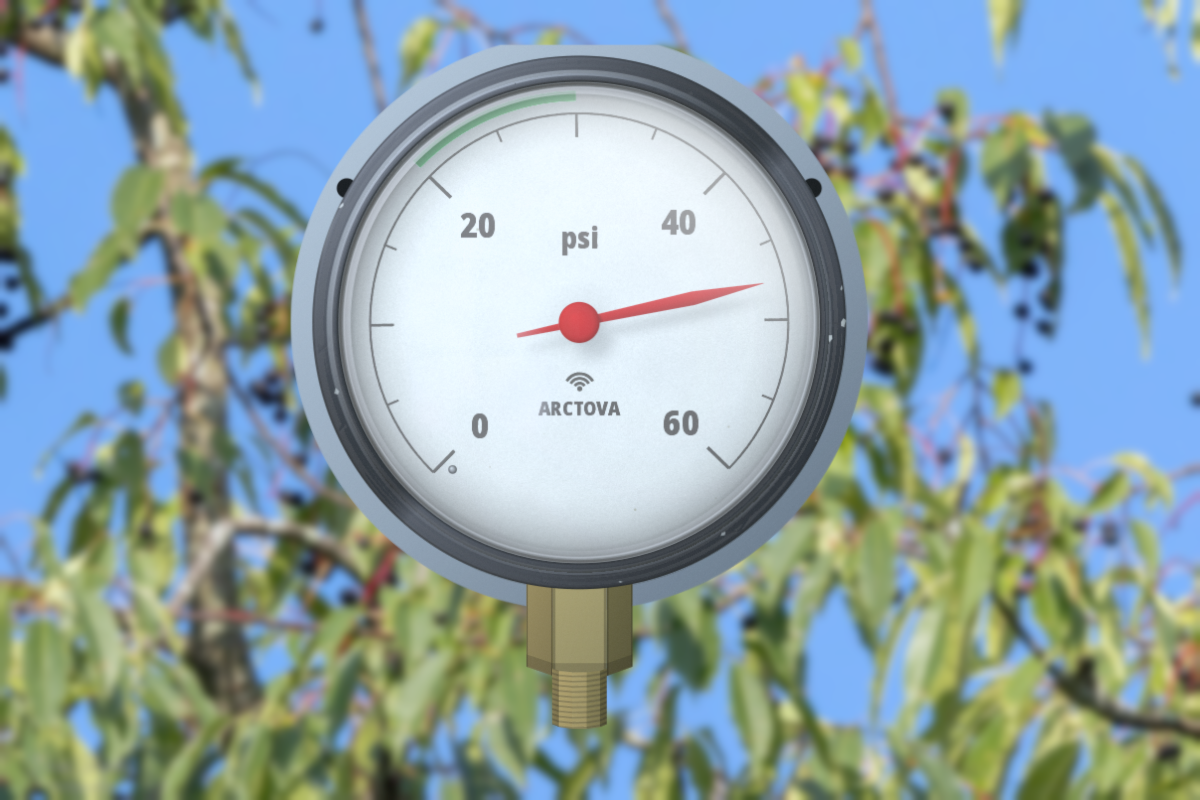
psi 47.5
